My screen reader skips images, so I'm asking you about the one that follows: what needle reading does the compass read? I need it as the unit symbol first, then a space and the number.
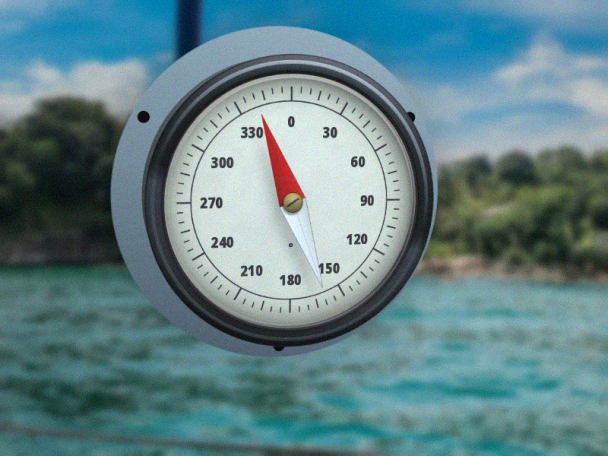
° 340
